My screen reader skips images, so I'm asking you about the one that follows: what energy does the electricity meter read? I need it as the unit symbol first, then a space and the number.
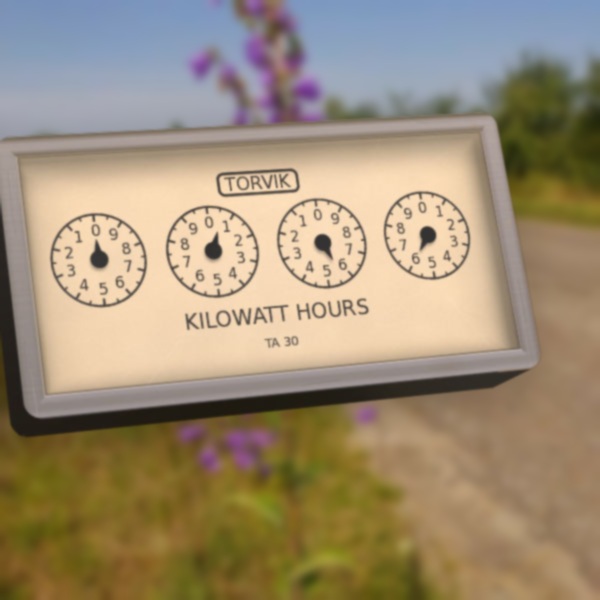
kWh 56
